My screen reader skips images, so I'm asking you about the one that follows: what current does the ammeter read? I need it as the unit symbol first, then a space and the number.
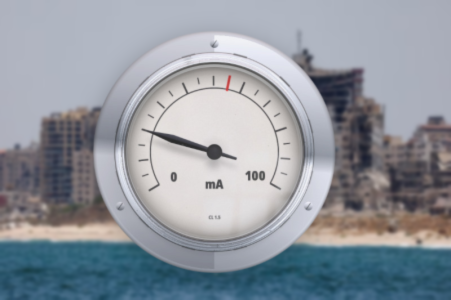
mA 20
